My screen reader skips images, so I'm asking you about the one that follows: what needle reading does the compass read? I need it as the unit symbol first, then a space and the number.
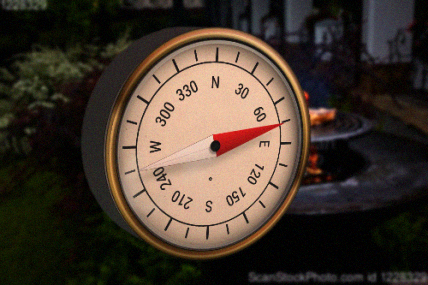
° 75
